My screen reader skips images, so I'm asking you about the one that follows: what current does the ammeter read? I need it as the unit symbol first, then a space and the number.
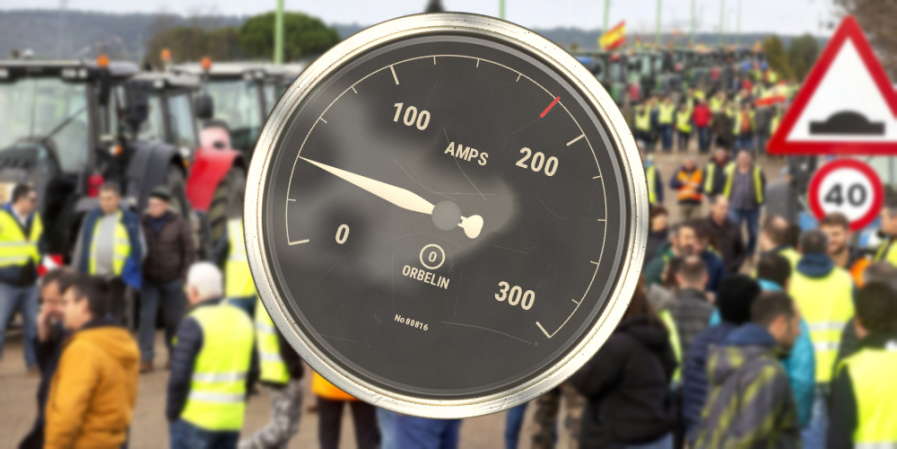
A 40
